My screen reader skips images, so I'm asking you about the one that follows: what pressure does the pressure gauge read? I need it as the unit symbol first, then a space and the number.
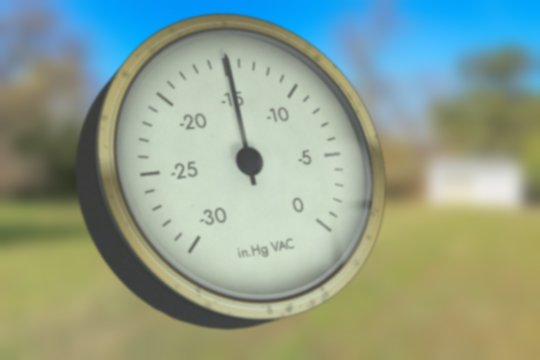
inHg -15
